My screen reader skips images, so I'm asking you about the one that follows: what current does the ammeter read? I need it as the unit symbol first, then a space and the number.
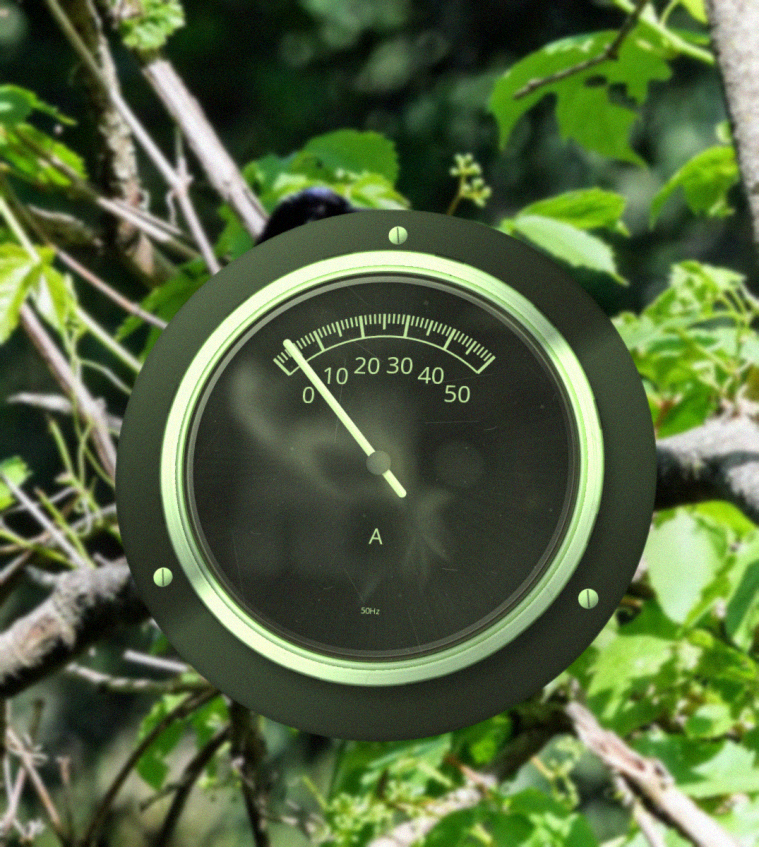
A 4
